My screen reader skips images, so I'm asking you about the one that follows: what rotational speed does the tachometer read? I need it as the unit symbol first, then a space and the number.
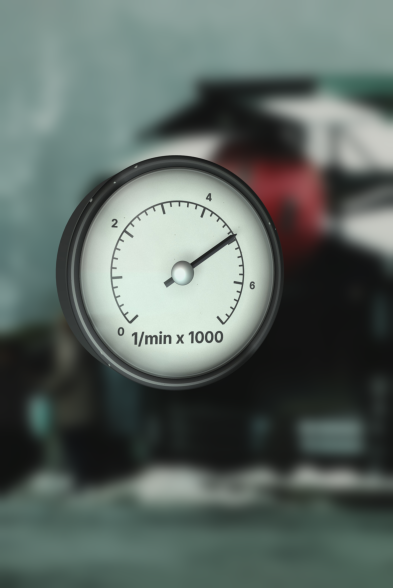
rpm 4900
